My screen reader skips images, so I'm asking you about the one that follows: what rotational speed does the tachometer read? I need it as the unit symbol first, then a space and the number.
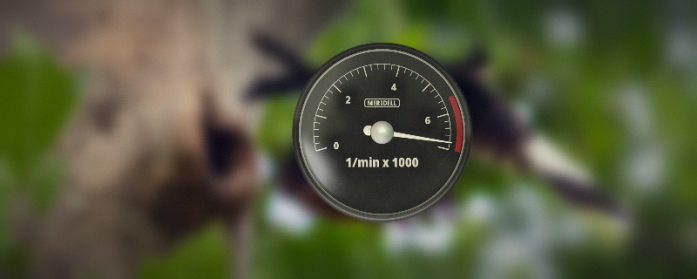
rpm 6800
